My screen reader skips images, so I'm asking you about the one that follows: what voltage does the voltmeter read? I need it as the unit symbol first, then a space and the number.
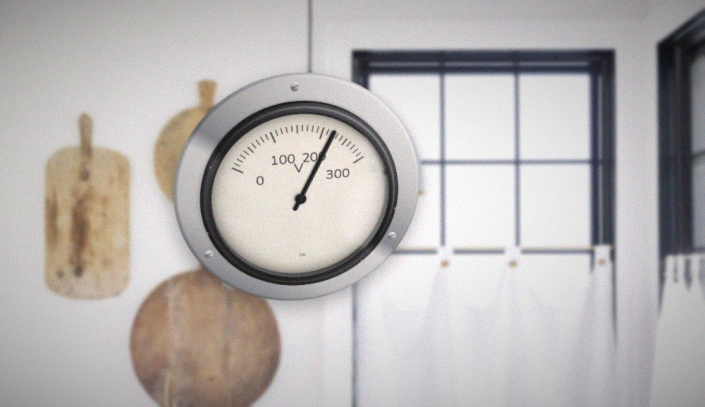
V 220
